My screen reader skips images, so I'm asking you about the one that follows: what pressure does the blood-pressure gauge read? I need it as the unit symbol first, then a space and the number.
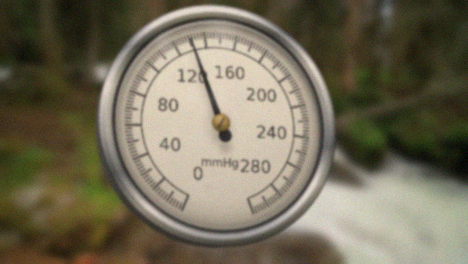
mmHg 130
